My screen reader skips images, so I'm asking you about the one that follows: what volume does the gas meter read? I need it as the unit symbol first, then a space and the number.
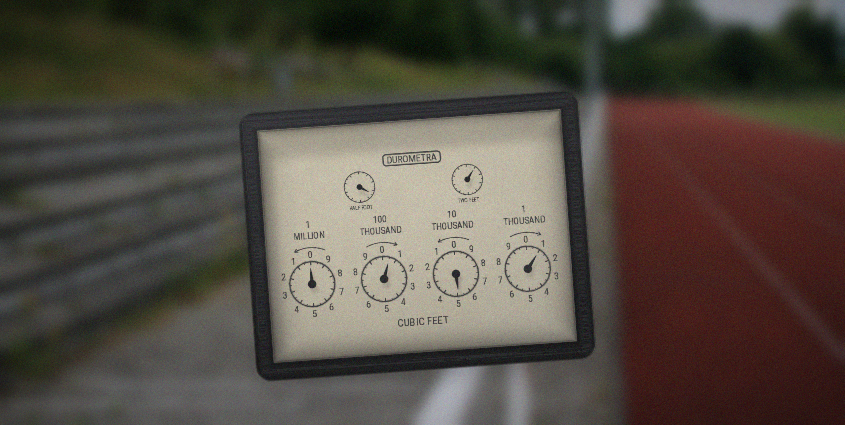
ft³ 5100
